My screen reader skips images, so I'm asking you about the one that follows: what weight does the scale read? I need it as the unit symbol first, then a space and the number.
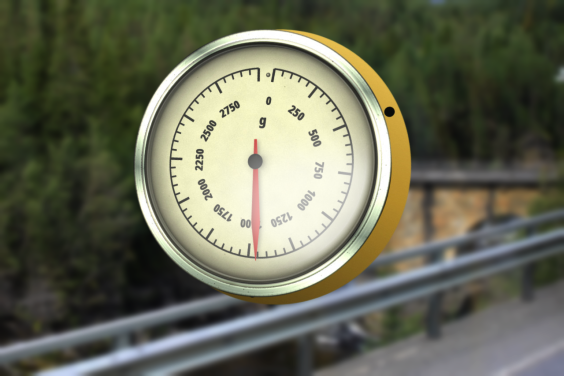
g 1450
